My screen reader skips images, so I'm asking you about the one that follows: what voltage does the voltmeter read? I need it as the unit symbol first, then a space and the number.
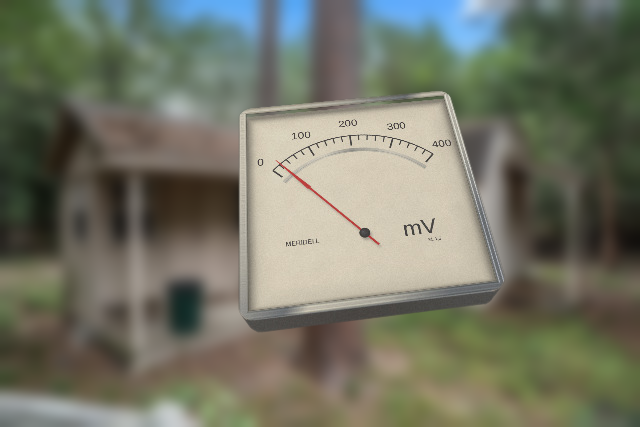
mV 20
